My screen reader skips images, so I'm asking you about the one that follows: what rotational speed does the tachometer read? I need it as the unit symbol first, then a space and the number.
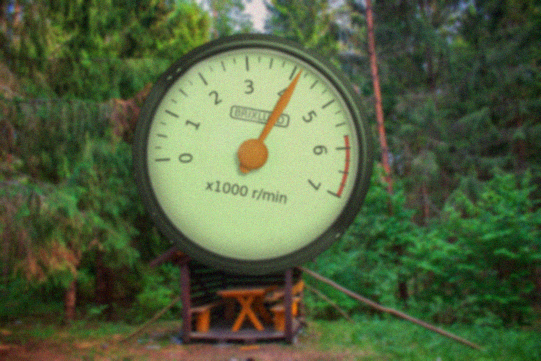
rpm 4125
